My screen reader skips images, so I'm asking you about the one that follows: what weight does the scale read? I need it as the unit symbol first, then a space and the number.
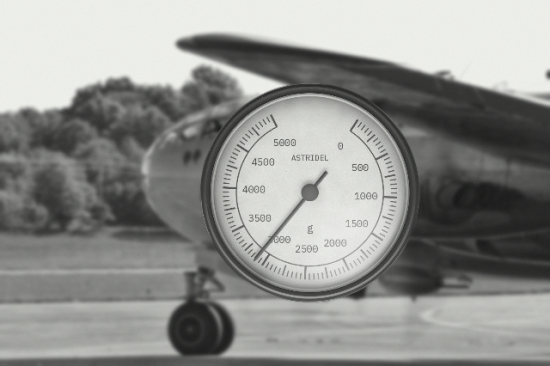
g 3100
